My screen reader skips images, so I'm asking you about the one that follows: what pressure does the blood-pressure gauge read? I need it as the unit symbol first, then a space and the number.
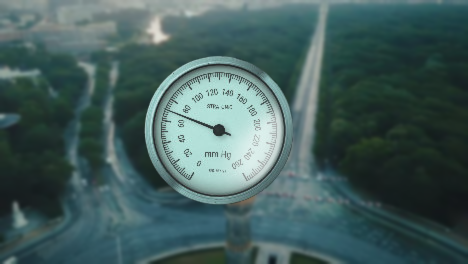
mmHg 70
